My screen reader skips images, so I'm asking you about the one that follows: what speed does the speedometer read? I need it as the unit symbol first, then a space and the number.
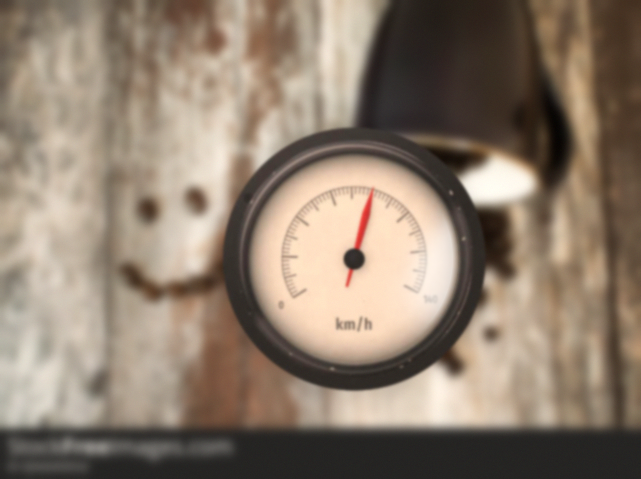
km/h 80
